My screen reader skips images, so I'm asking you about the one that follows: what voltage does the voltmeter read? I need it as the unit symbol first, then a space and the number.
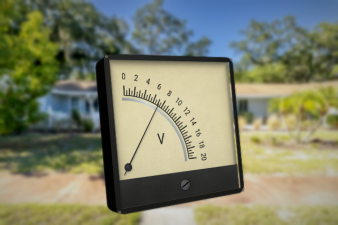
V 7
